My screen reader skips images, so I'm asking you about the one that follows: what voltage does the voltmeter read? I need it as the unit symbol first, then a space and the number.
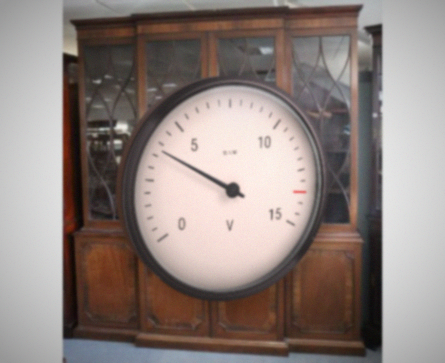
V 3.75
